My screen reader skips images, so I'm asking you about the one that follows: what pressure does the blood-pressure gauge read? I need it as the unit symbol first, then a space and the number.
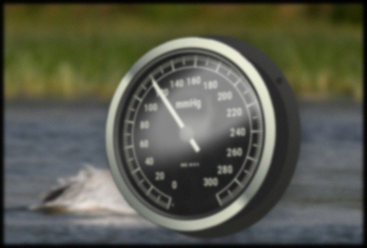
mmHg 120
